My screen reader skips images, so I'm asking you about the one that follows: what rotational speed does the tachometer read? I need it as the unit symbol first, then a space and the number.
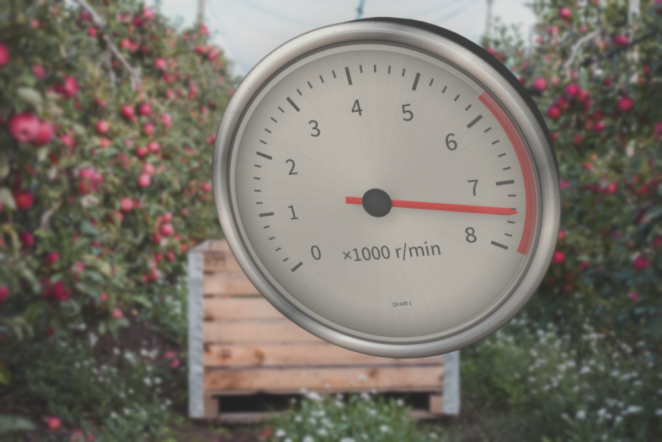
rpm 7400
